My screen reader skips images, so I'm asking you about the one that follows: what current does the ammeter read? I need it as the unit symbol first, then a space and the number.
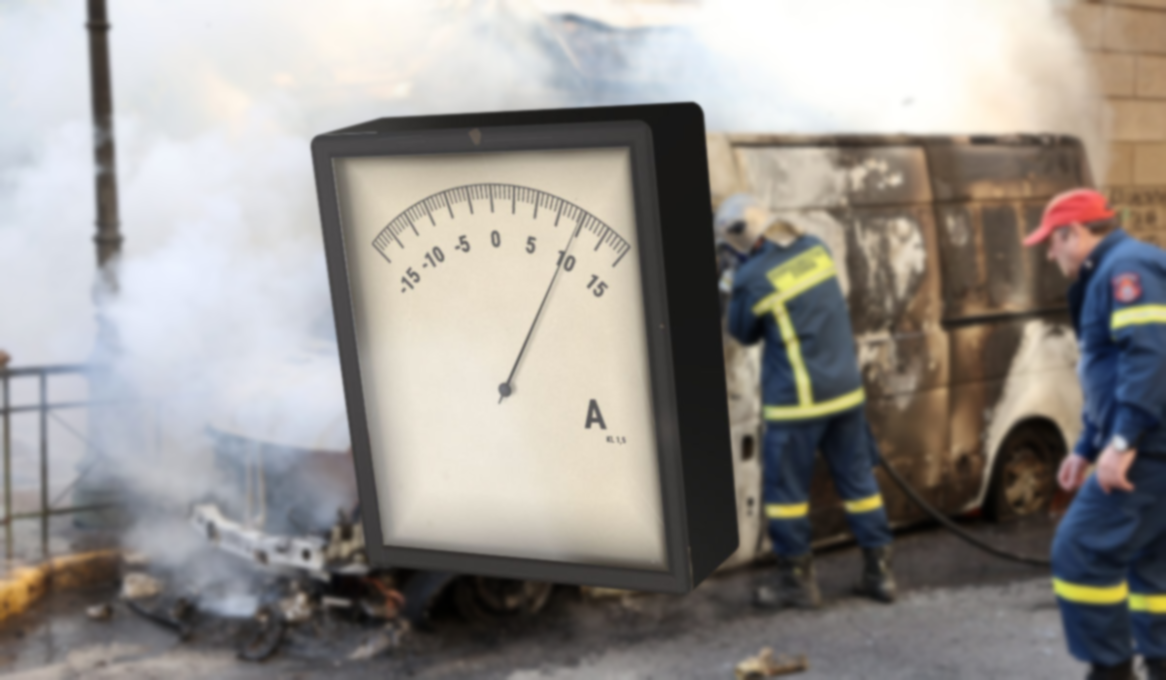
A 10
